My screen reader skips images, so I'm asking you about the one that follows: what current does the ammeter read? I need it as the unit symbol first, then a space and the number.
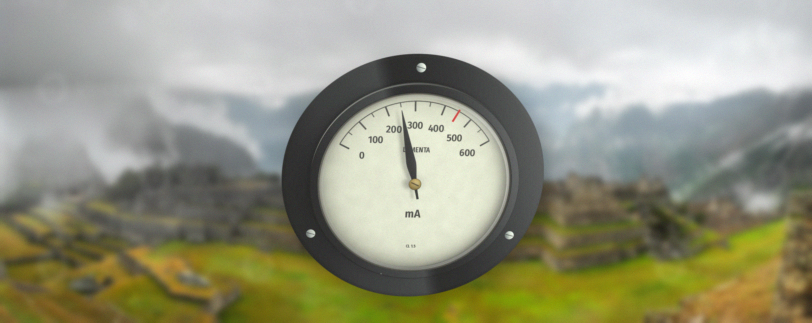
mA 250
